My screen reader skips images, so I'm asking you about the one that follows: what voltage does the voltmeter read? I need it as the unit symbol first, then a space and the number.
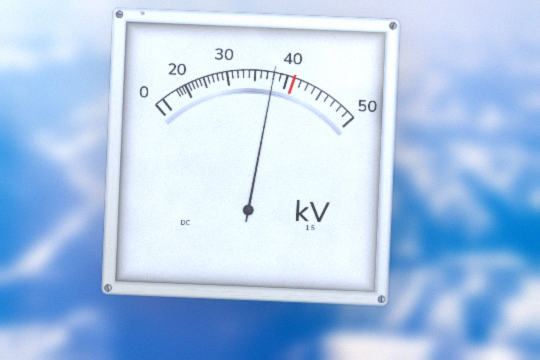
kV 38
